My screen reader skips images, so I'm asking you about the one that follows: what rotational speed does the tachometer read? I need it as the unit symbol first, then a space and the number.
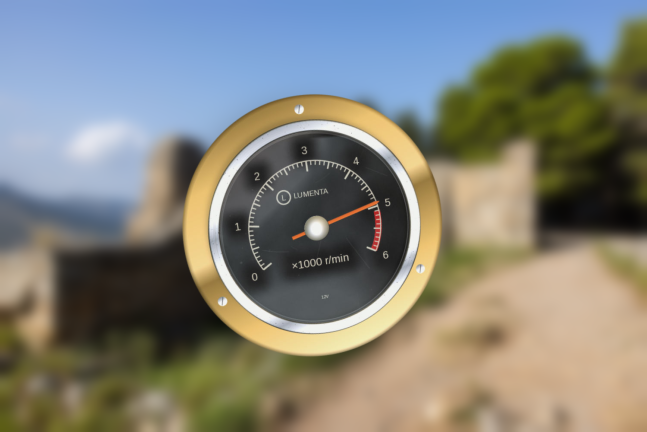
rpm 4900
